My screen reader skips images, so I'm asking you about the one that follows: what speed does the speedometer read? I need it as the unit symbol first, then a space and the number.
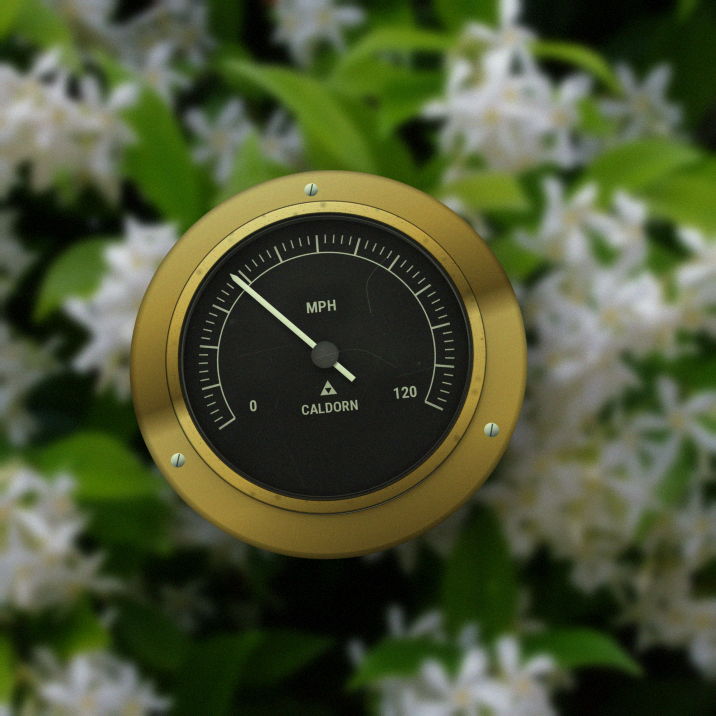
mph 38
